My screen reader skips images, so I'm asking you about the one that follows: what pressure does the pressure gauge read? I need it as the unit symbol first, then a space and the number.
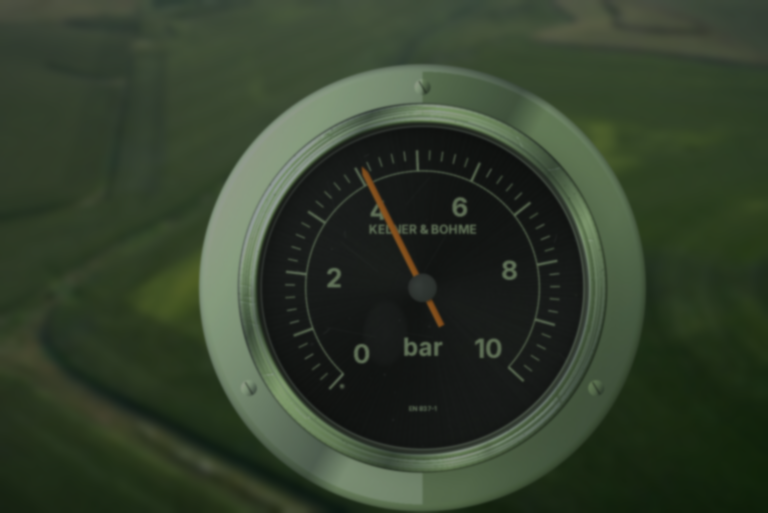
bar 4.1
